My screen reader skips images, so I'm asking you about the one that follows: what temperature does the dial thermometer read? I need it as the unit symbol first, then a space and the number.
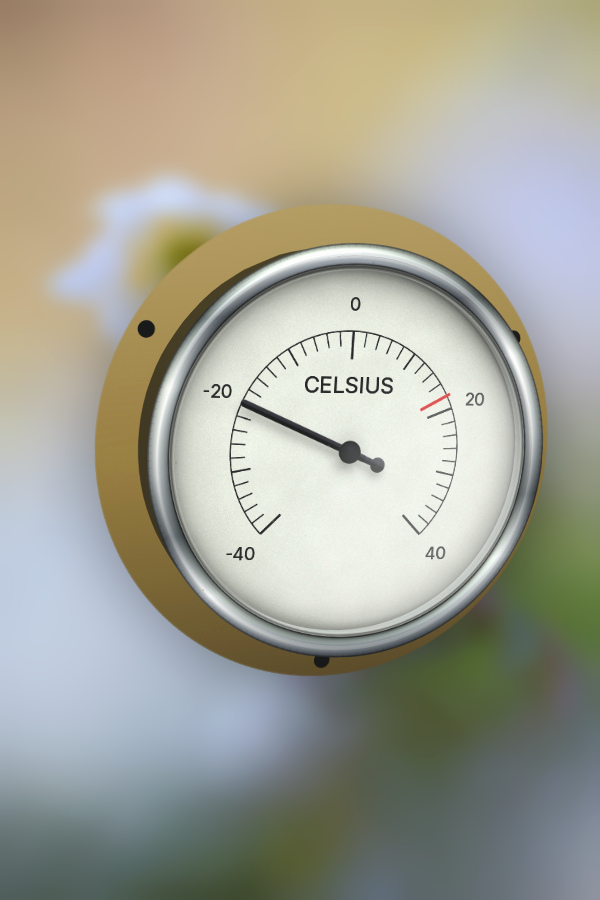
°C -20
